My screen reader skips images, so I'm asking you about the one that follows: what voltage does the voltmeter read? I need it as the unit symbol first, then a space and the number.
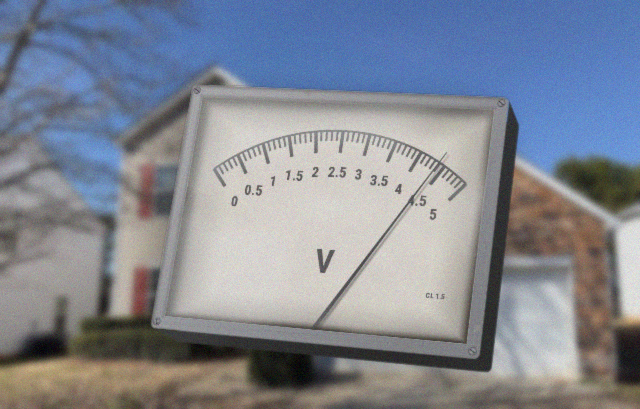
V 4.4
